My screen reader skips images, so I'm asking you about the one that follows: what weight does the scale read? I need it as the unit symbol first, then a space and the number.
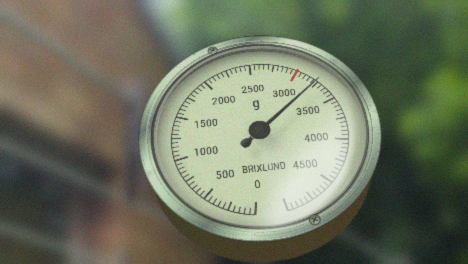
g 3250
